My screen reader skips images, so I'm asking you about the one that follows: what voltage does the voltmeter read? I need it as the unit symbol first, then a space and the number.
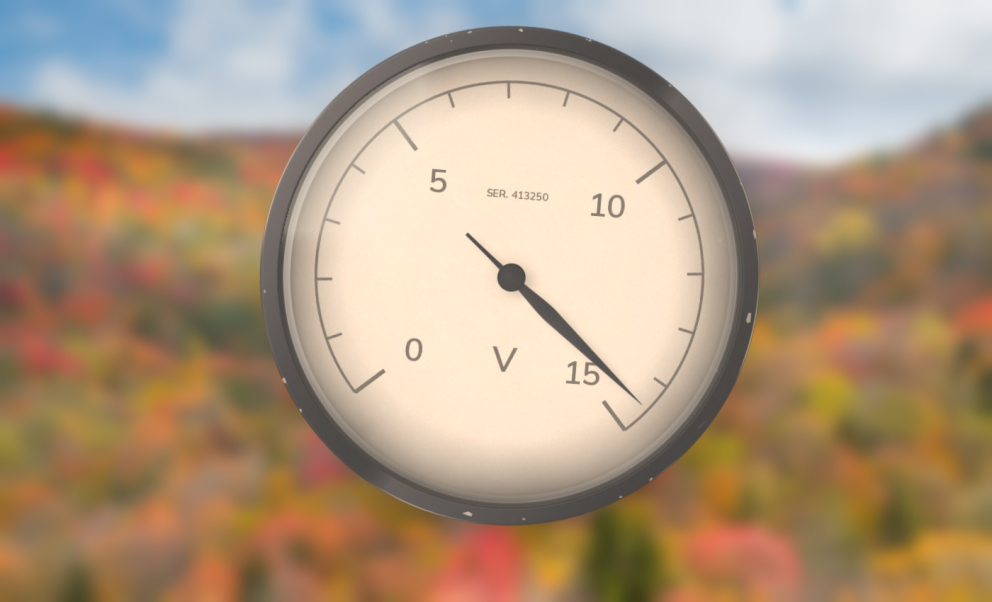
V 14.5
